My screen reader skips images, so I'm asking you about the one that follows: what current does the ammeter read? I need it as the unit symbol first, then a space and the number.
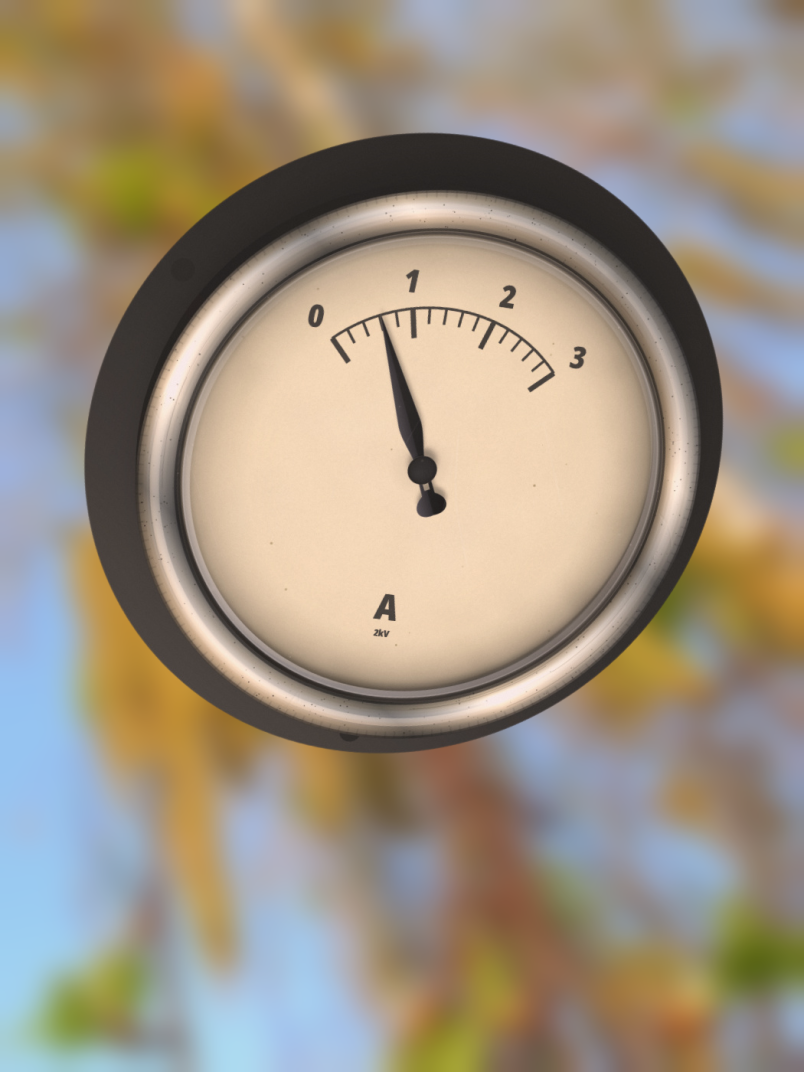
A 0.6
